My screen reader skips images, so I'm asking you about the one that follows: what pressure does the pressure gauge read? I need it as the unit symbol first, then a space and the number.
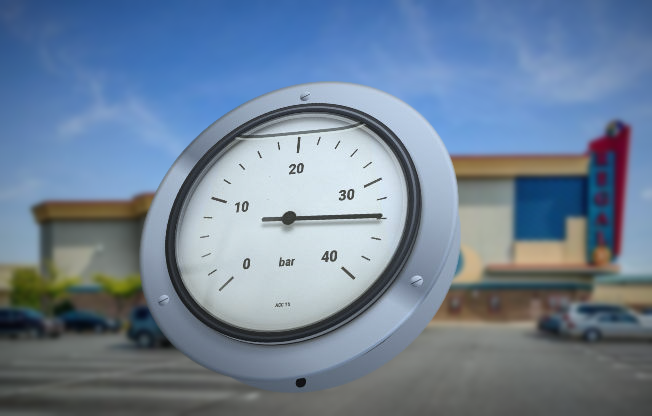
bar 34
